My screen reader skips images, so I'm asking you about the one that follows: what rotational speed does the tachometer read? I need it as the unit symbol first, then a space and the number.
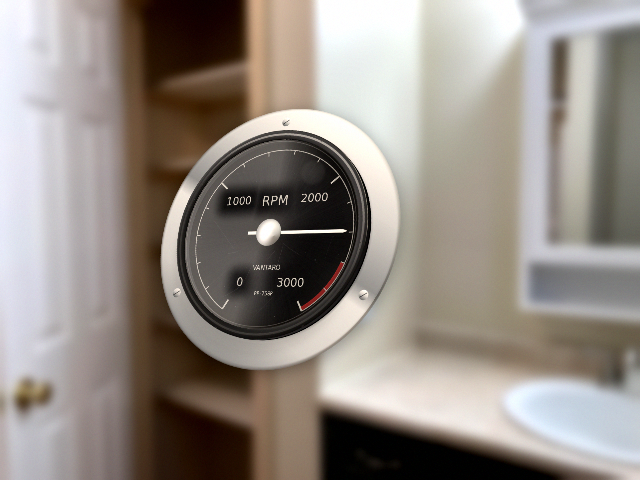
rpm 2400
